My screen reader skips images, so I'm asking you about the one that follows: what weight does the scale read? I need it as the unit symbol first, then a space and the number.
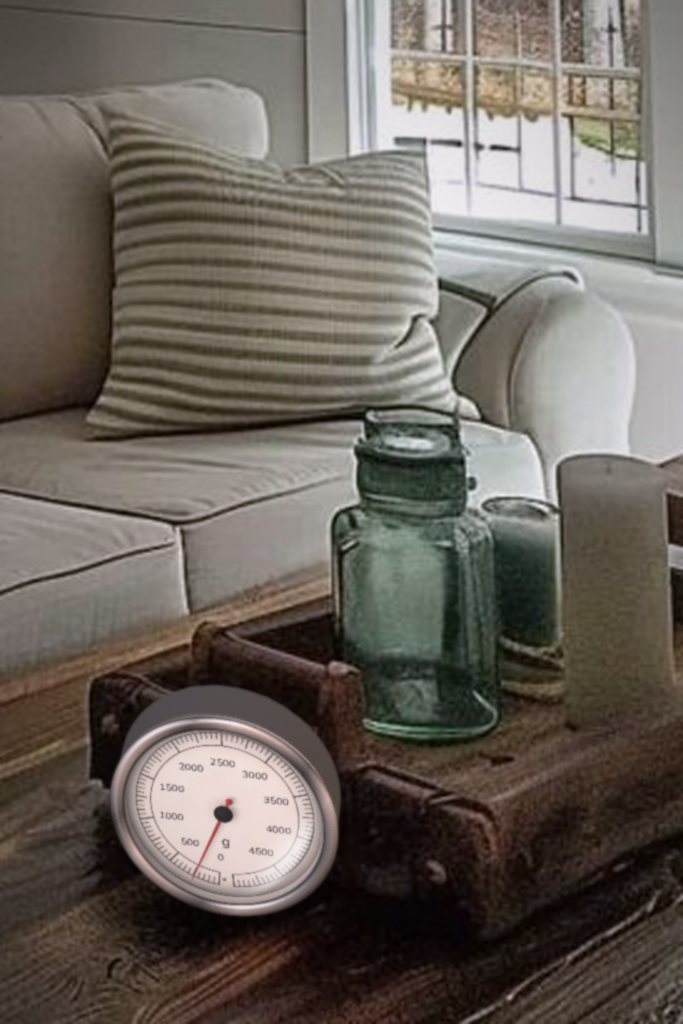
g 250
